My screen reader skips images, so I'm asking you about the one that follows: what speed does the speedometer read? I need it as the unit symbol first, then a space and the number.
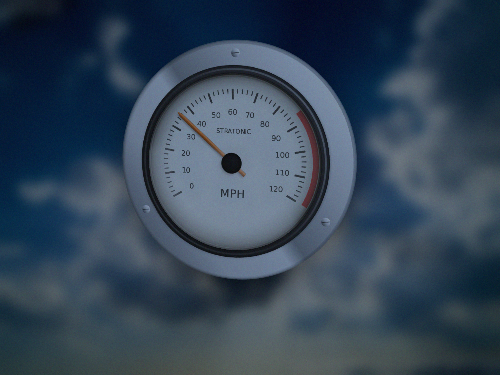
mph 36
